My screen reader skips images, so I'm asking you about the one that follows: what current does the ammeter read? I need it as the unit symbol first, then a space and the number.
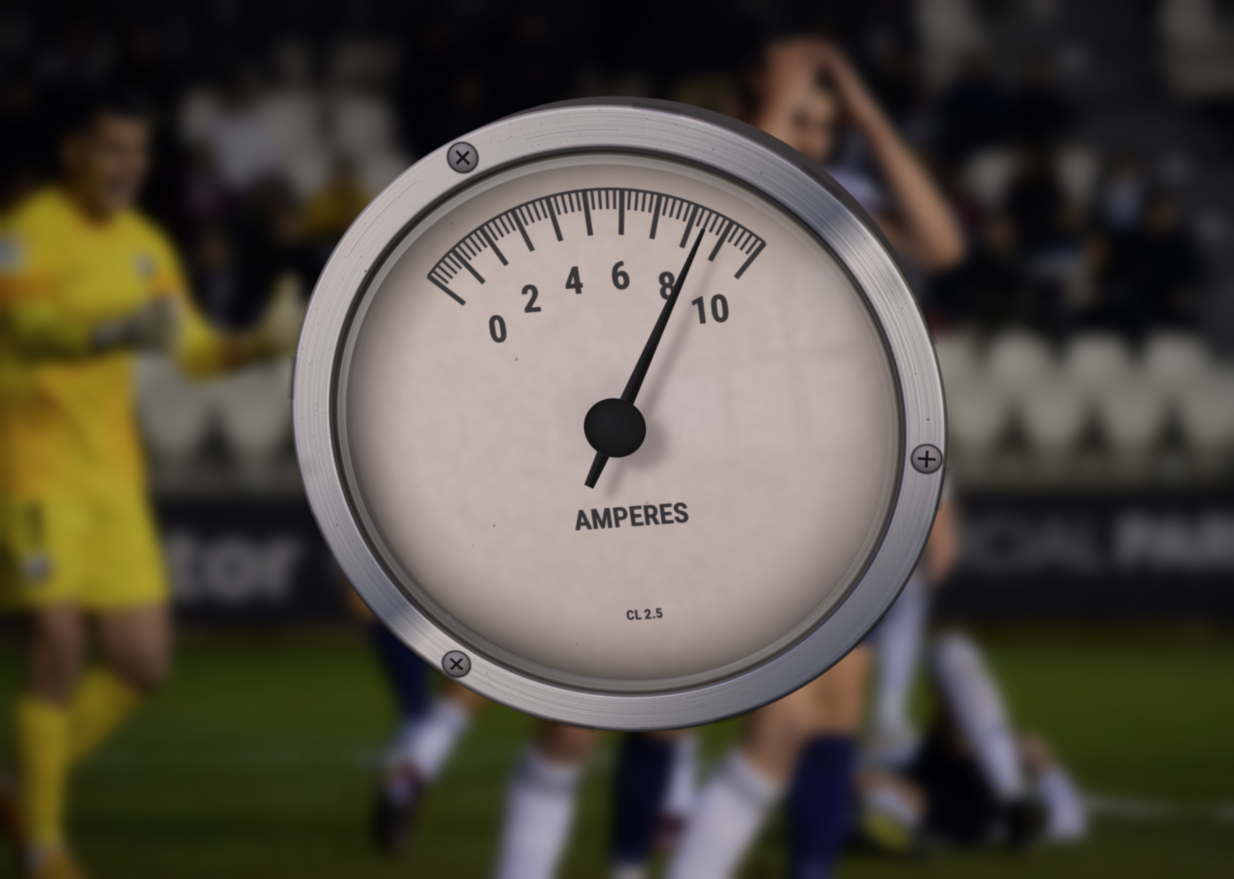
A 8.4
